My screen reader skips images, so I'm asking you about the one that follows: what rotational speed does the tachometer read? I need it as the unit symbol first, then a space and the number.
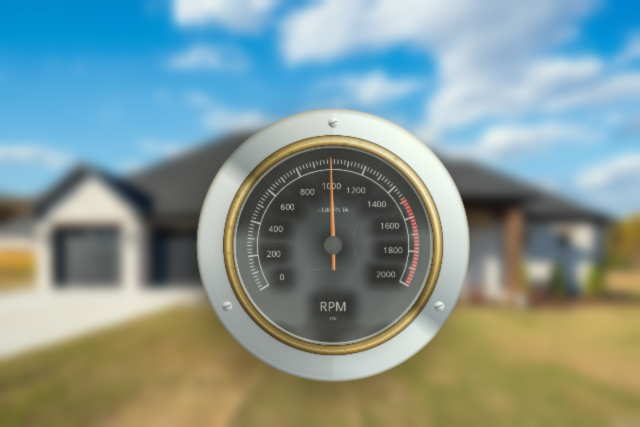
rpm 1000
